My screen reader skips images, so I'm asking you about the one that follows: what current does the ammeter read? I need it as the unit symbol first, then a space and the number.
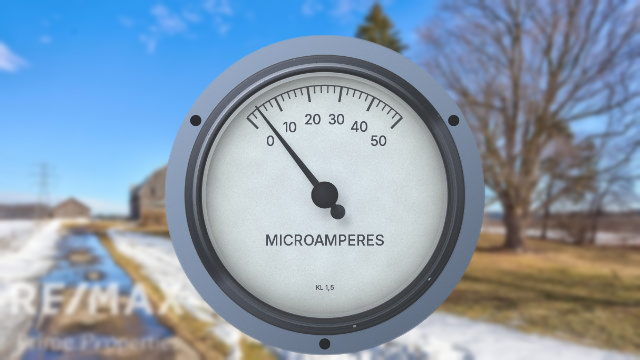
µA 4
